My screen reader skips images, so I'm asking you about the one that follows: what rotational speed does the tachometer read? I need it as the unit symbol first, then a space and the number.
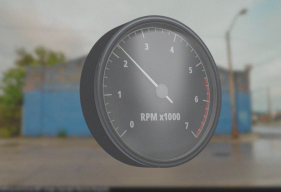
rpm 2200
